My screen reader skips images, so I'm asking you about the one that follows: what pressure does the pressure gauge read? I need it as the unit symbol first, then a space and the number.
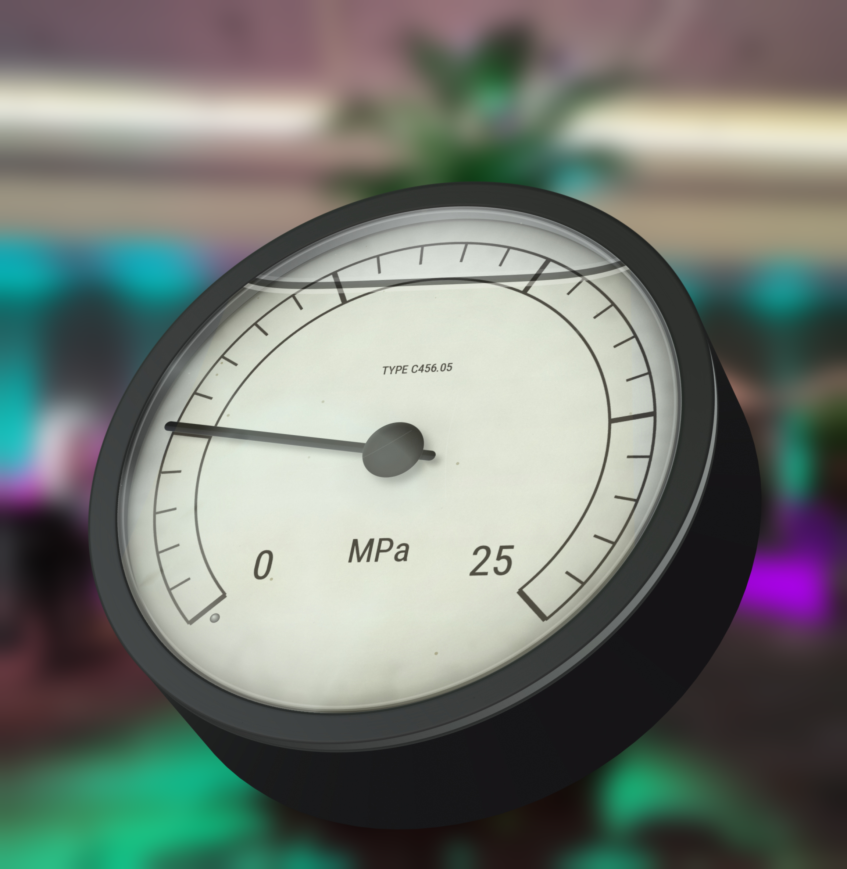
MPa 5
